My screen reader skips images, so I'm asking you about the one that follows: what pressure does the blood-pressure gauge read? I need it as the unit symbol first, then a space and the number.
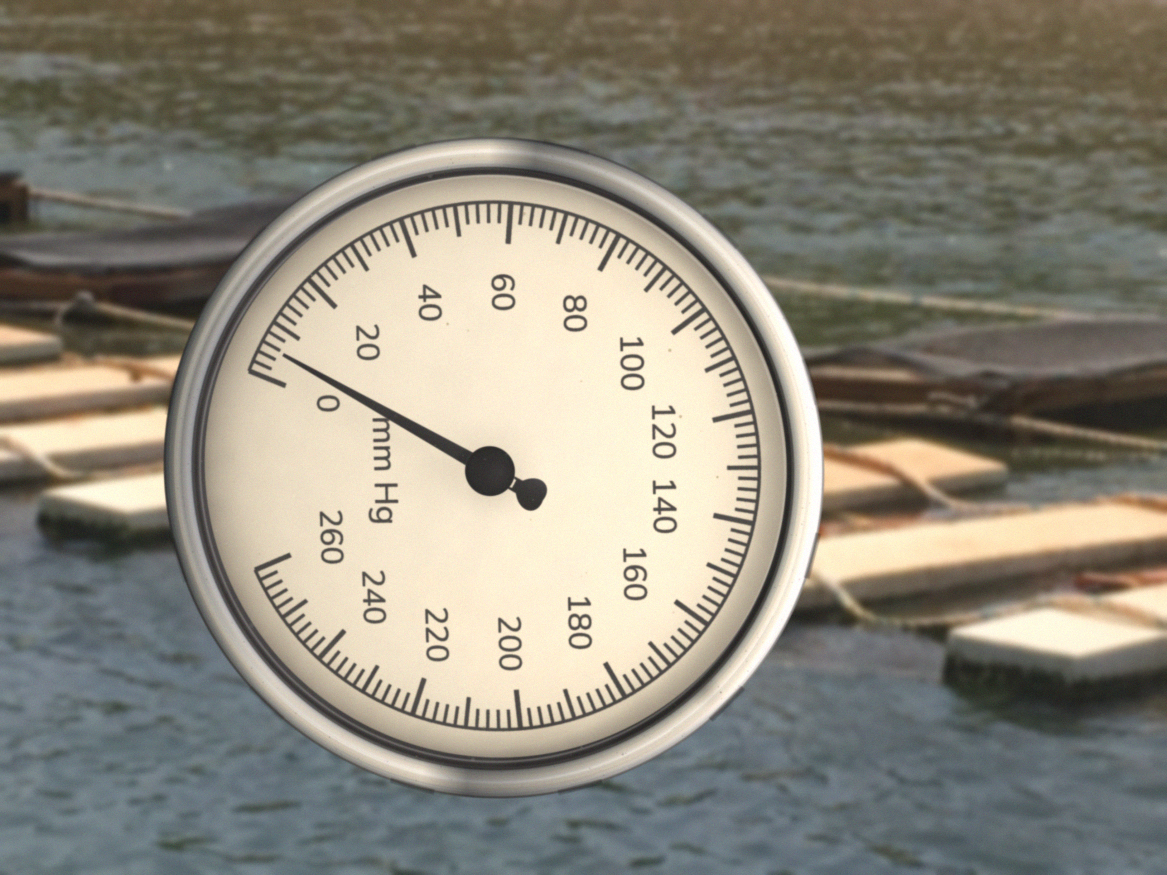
mmHg 6
